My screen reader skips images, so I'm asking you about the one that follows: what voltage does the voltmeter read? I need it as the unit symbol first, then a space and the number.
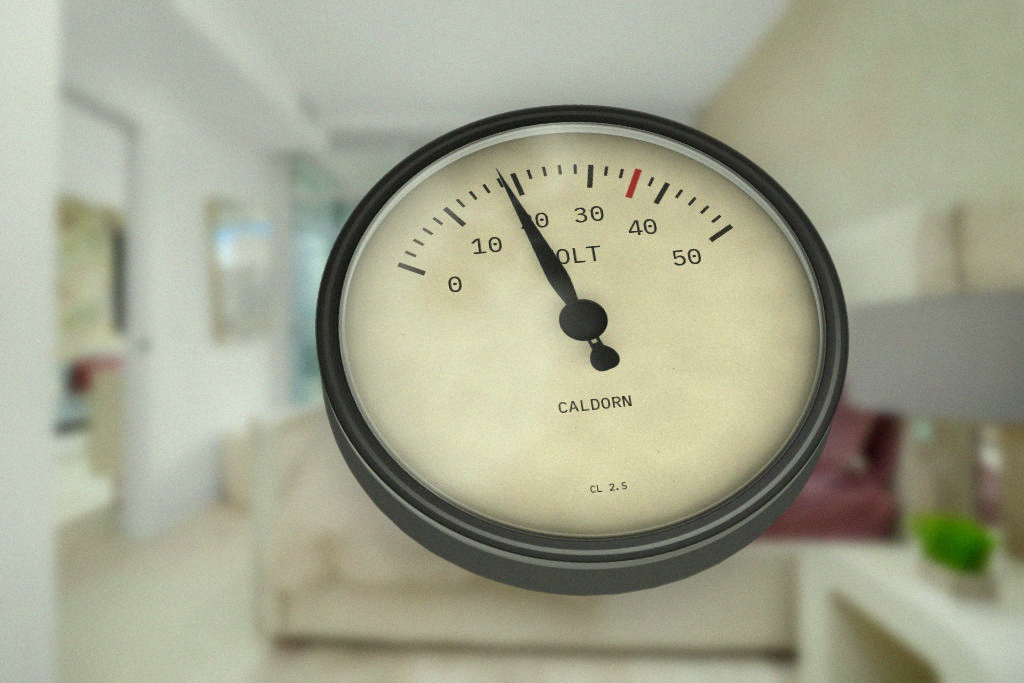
V 18
